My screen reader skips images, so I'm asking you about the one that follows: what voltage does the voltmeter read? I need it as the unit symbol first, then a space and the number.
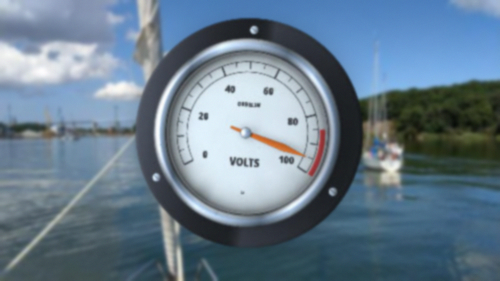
V 95
